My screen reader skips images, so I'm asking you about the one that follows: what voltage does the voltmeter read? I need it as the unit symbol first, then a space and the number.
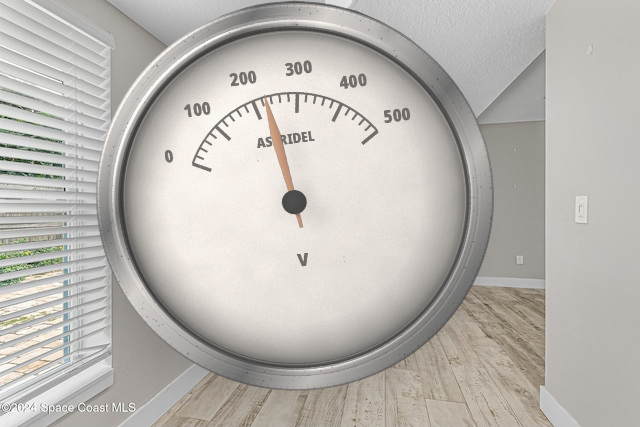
V 230
